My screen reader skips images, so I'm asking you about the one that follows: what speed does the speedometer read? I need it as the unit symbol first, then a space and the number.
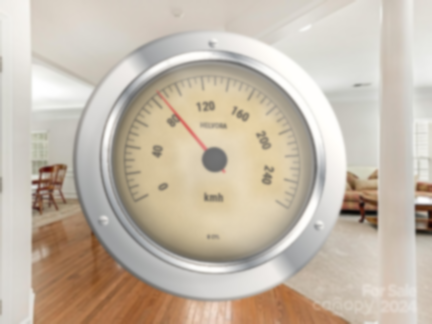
km/h 85
